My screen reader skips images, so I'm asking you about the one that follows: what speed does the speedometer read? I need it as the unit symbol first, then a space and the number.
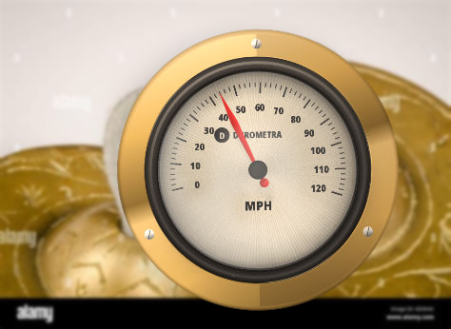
mph 44
